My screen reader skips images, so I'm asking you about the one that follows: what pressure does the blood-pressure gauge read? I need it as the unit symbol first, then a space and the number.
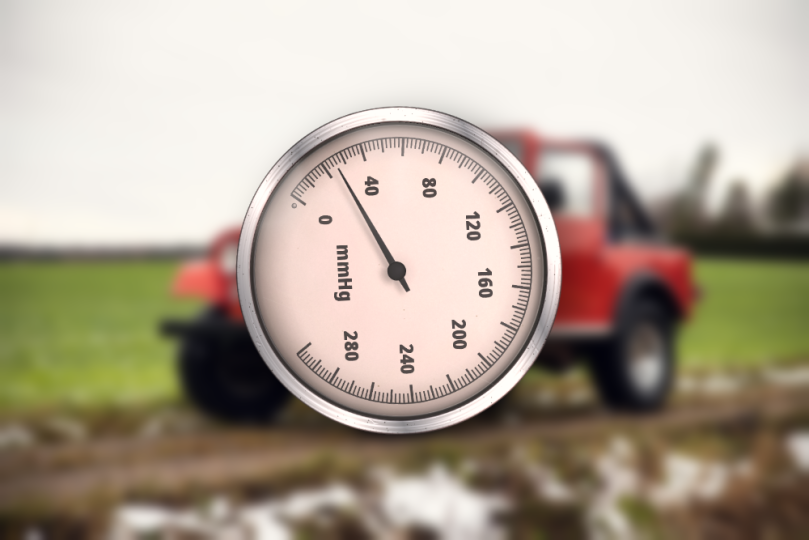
mmHg 26
